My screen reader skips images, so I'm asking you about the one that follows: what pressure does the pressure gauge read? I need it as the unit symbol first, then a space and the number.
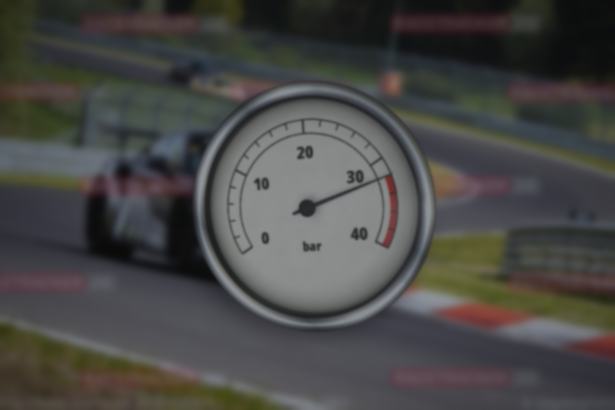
bar 32
